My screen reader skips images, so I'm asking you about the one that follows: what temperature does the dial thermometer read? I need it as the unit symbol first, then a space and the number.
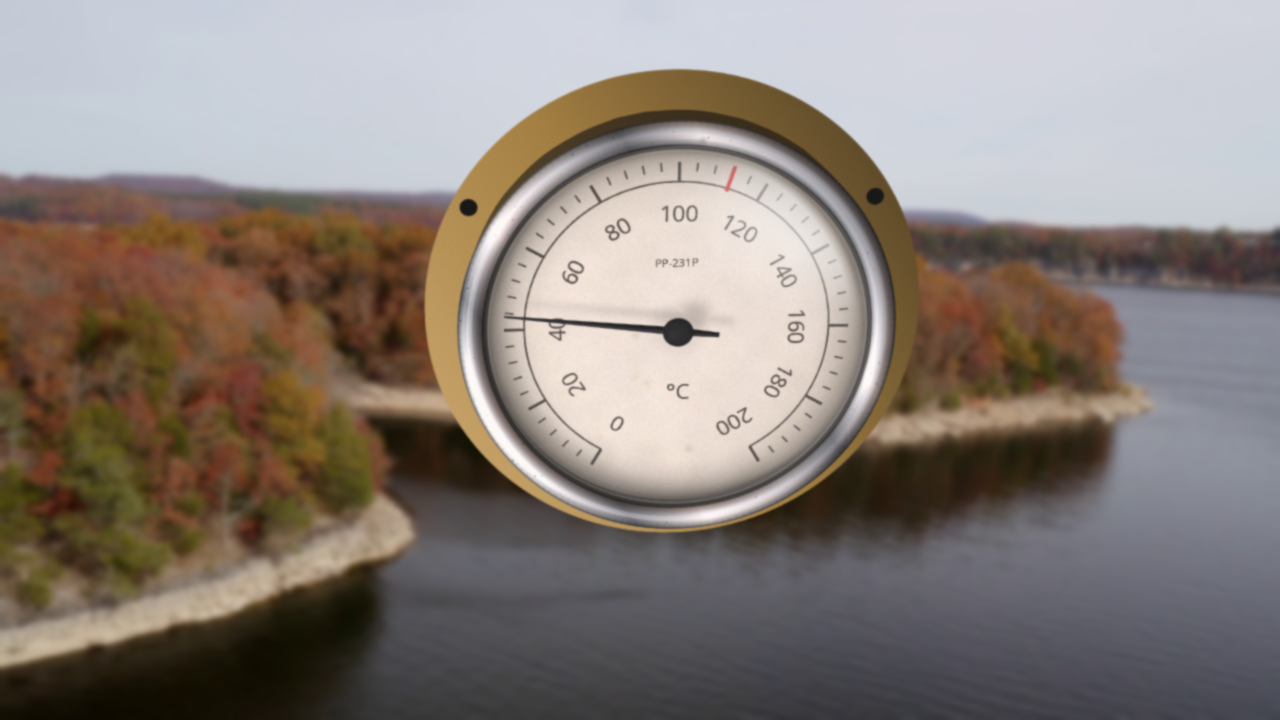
°C 44
